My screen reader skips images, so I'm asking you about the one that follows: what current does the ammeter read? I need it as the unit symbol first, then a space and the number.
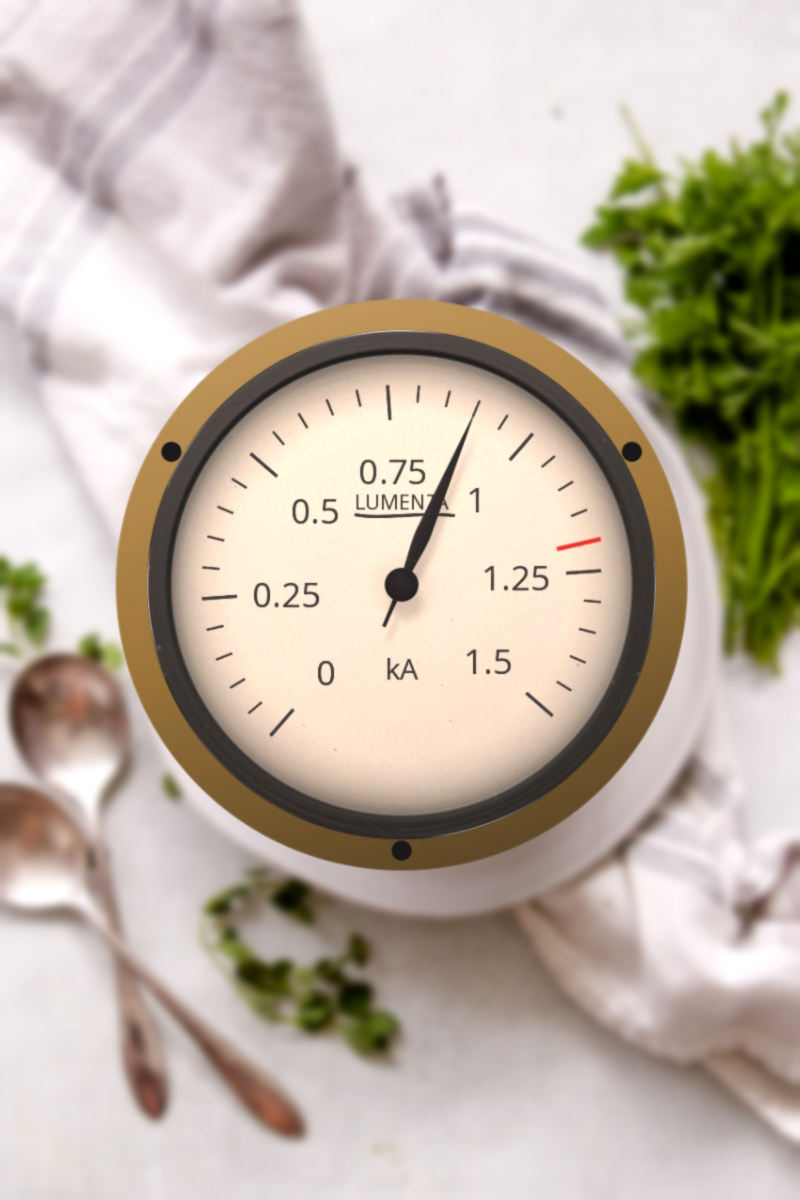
kA 0.9
